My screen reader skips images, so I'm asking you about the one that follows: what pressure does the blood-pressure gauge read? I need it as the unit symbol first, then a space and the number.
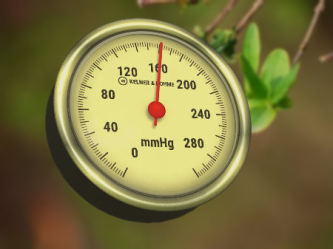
mmHg 160
